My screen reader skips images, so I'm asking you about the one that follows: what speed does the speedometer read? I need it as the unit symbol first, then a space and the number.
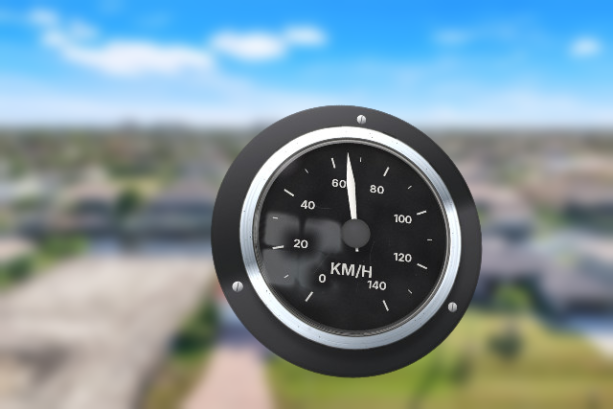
km/h 65
